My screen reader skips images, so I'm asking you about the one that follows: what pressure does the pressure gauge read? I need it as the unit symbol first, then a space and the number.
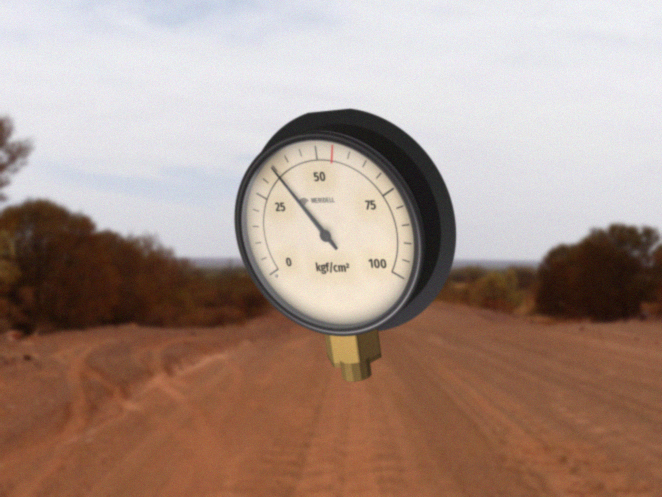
kg/cm² 35
